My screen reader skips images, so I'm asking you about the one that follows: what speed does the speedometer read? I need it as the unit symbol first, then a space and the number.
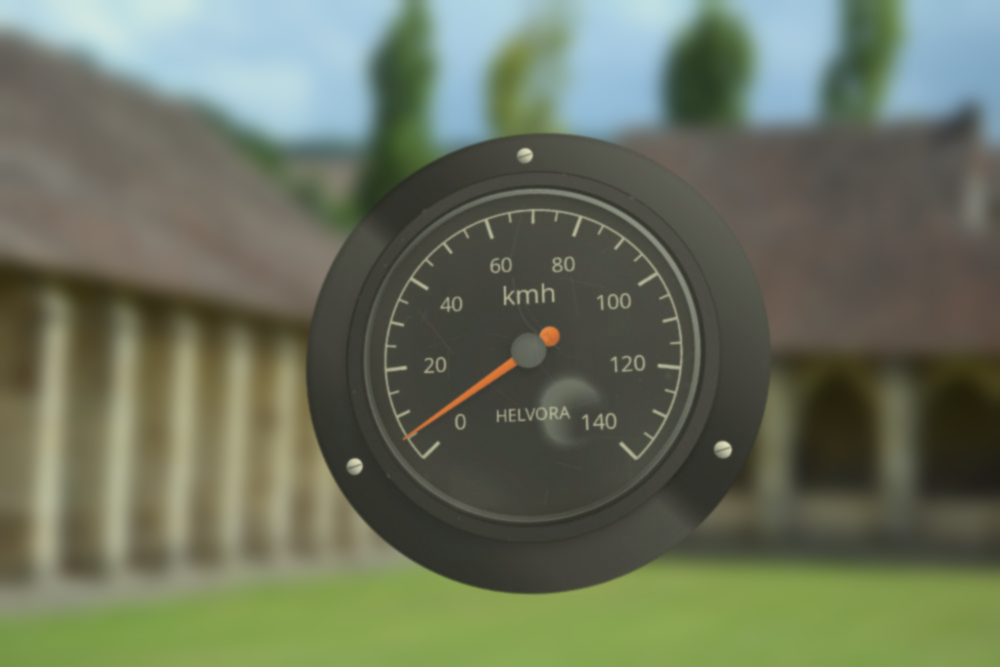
km/h 5
